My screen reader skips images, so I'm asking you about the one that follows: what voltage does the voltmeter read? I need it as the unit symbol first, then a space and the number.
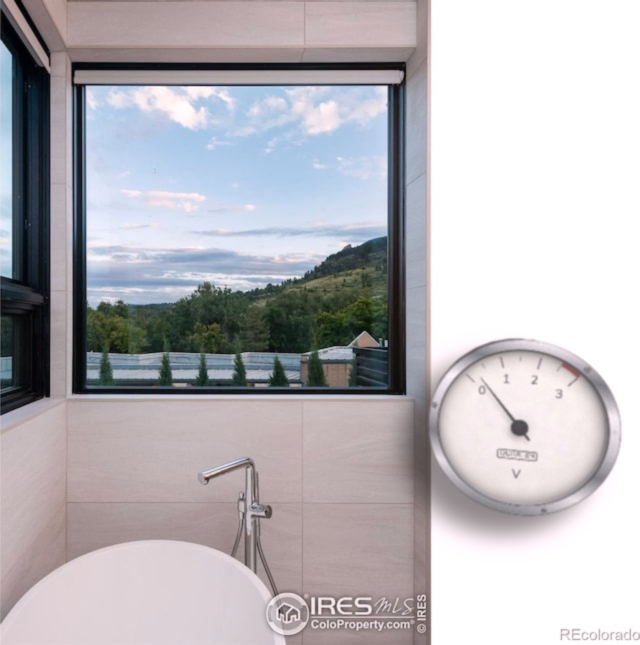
V 0.25
